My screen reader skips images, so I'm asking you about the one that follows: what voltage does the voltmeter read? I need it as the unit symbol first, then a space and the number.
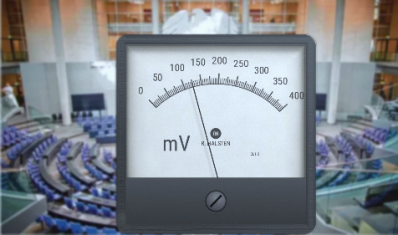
mV 125
